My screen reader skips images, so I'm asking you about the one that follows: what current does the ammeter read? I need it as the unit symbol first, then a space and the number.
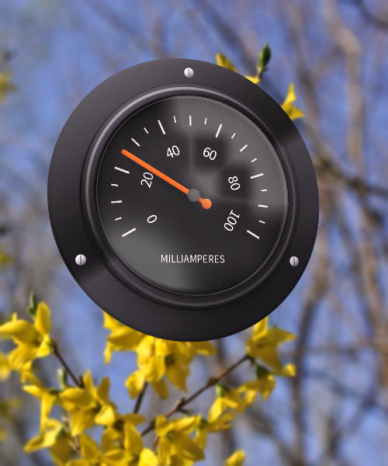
mA 25
